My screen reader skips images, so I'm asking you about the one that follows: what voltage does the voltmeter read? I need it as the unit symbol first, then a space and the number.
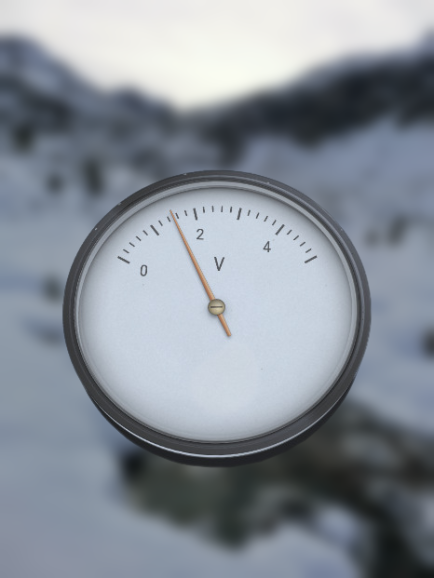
V 1.5
